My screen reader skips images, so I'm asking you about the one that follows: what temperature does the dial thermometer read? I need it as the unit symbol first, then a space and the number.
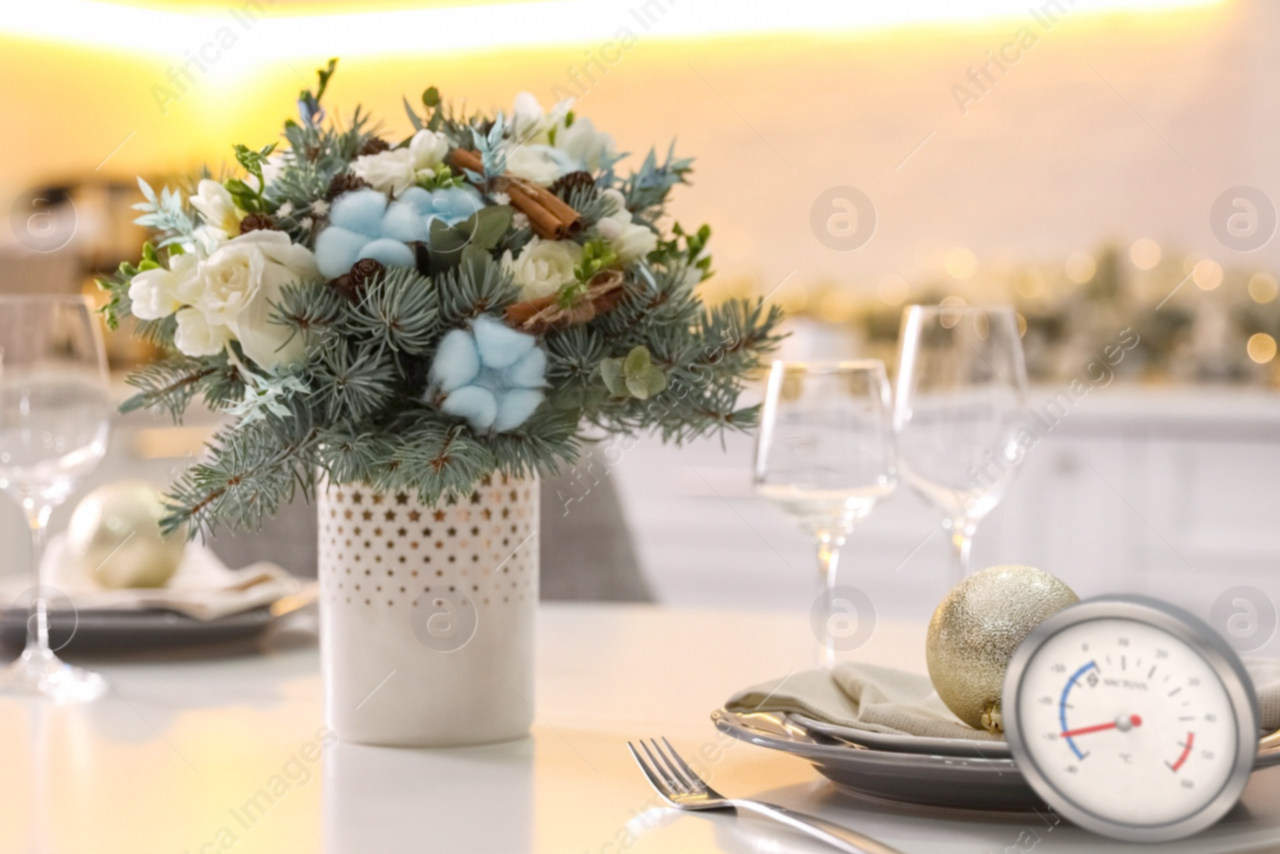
°C -30
